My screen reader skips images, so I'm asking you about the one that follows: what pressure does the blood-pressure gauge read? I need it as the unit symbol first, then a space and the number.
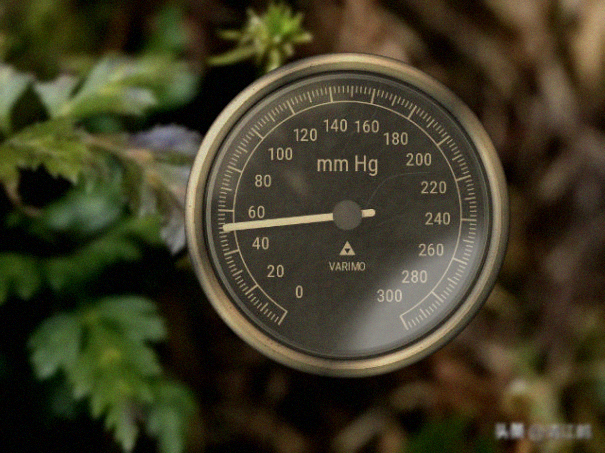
mmHg 52
